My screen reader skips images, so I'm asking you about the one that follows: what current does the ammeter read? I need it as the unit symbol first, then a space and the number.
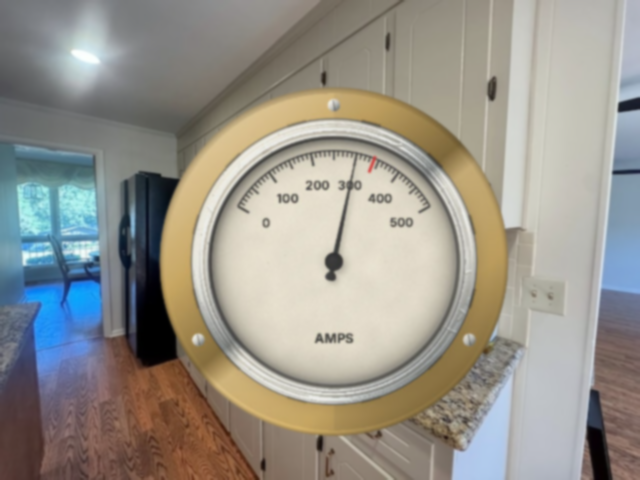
A 300
